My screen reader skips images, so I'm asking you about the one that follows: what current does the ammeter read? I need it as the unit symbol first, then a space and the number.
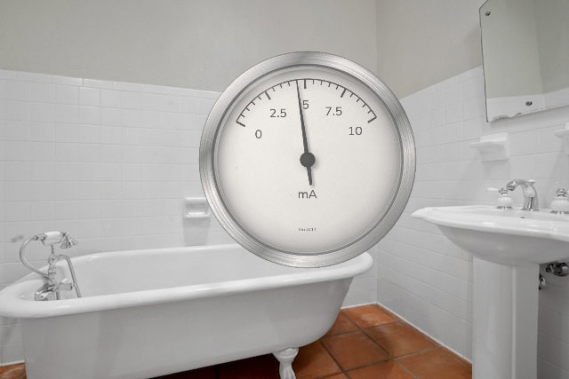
mA 4.5
